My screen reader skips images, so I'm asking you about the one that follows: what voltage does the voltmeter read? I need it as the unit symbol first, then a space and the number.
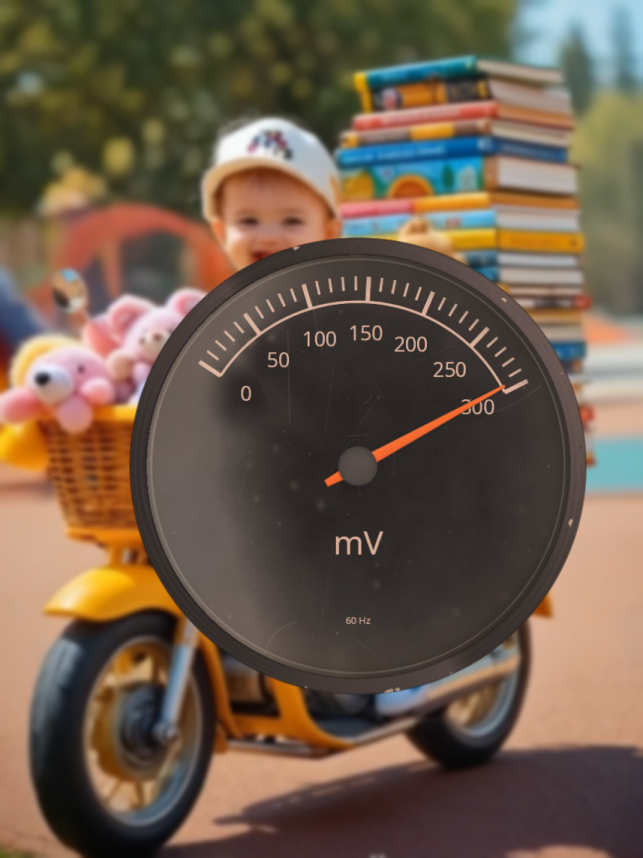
mV 295
